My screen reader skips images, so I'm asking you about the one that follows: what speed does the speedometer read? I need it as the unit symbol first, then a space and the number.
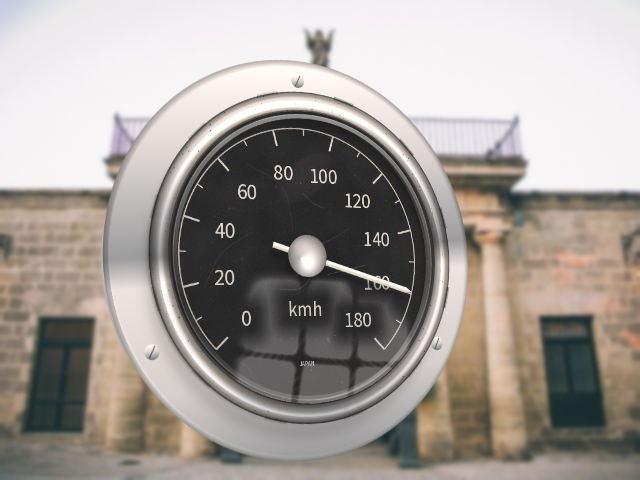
km/h 160
